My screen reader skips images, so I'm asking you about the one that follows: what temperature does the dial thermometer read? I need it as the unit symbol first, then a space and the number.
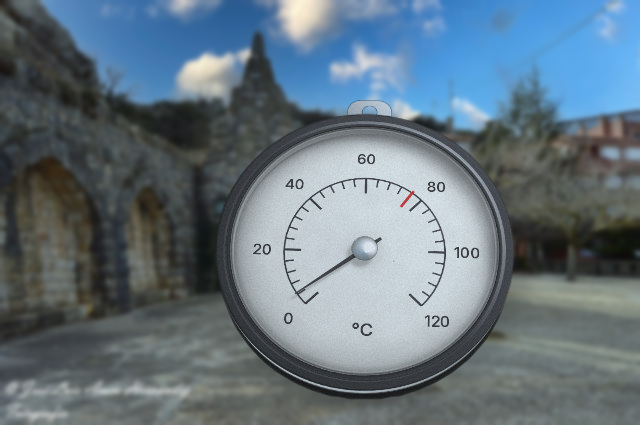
°C 4
